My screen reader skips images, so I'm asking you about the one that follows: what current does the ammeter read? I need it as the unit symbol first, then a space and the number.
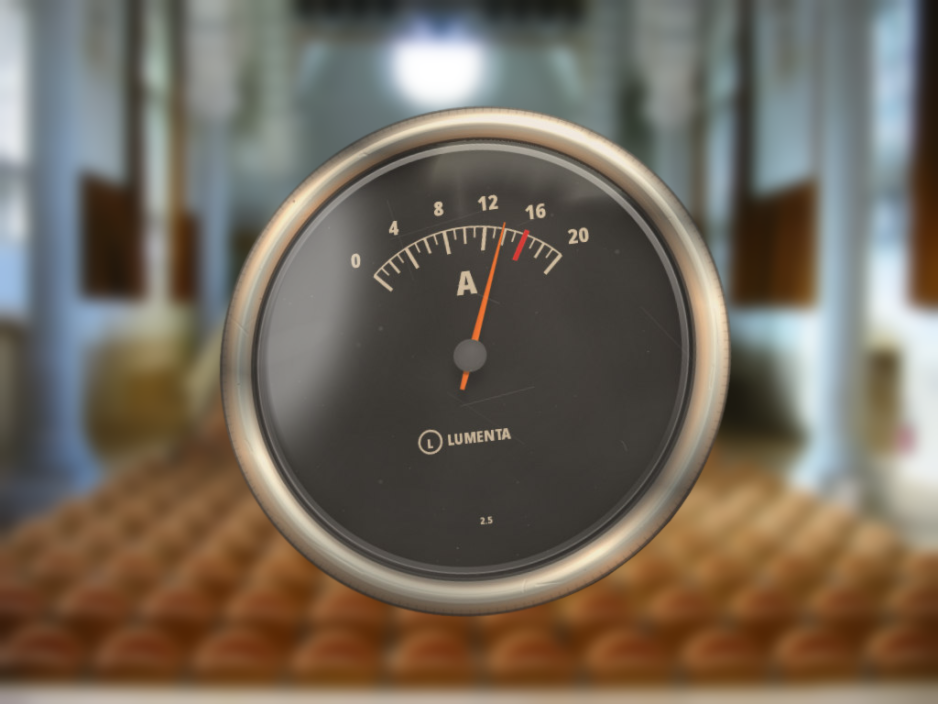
A 14
